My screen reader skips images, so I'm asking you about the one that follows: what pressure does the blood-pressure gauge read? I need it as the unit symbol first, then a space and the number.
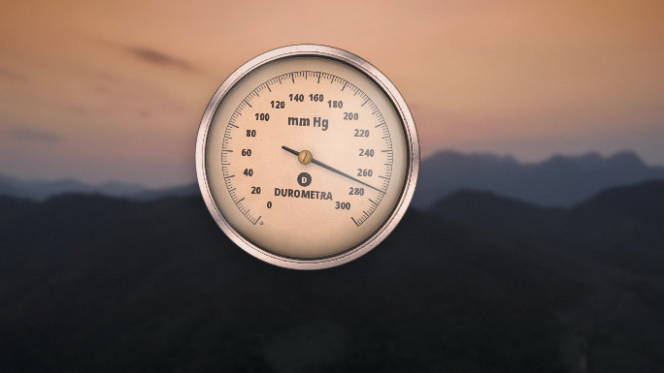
mmHg 270
